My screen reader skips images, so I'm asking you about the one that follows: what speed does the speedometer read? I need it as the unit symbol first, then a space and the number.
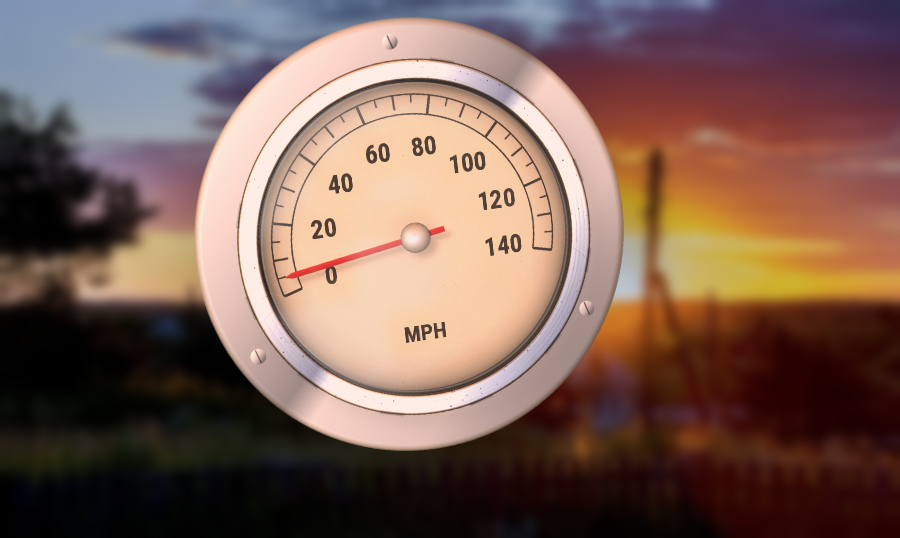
mph 5
